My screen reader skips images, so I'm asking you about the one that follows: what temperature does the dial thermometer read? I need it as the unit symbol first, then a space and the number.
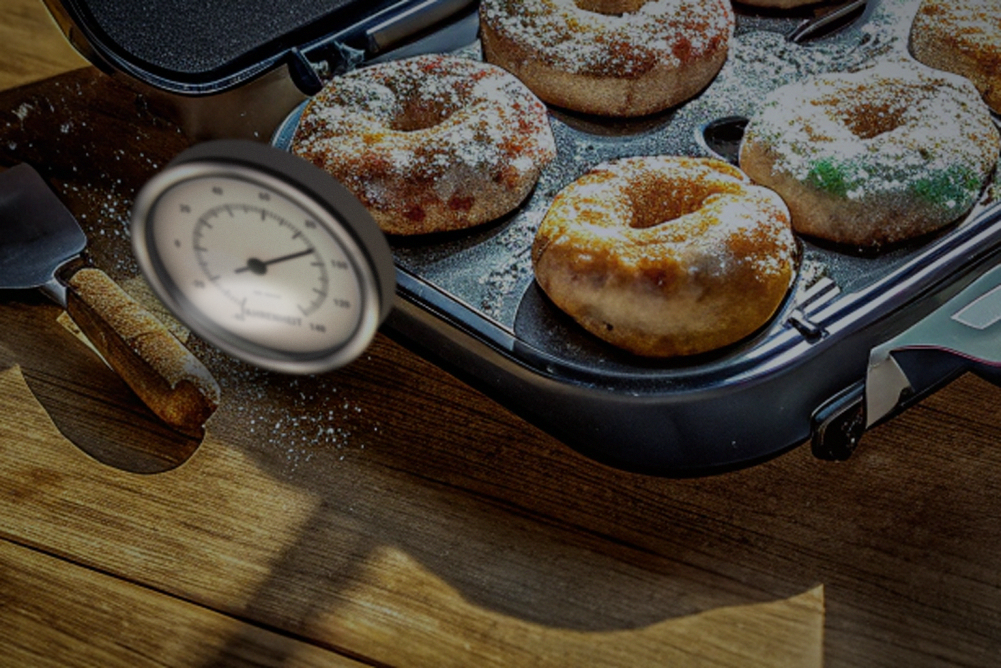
°F 90
